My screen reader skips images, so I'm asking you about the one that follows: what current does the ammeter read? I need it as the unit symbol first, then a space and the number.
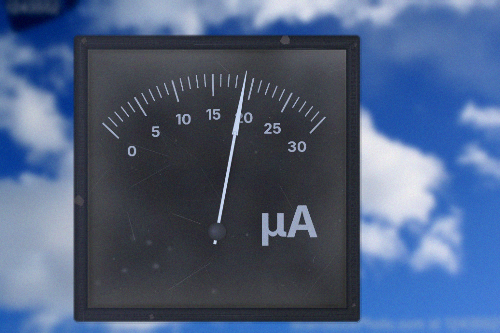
µA 19
